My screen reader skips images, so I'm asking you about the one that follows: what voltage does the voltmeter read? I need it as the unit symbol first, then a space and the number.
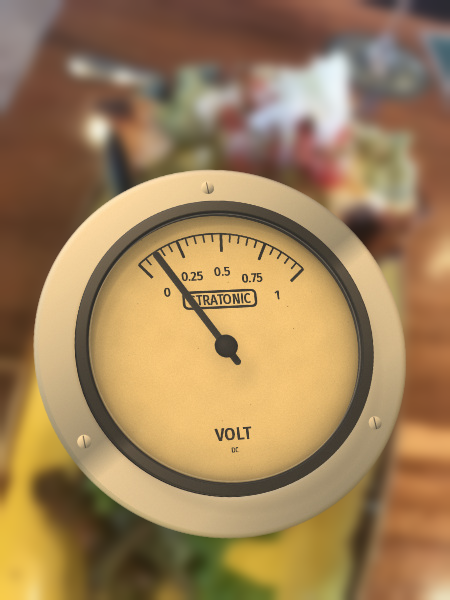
V 0.1
